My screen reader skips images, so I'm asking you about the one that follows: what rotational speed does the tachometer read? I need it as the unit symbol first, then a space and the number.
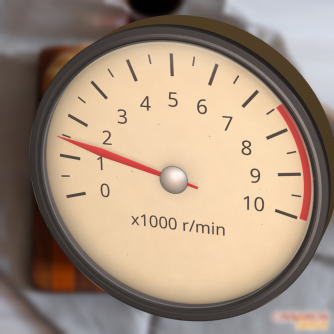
rpm 1500
